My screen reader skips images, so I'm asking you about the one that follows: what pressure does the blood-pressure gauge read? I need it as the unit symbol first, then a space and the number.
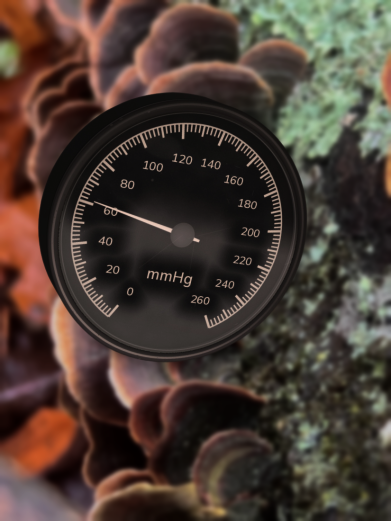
mmHg 62
